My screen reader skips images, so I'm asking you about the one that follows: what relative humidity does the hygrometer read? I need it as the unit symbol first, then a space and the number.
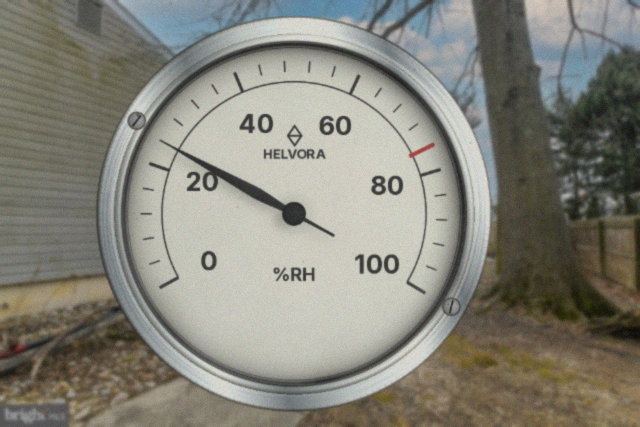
% 24
